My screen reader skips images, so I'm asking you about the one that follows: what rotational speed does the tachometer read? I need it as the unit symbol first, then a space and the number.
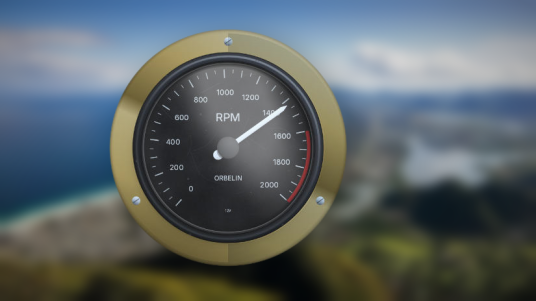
rpm 1425
